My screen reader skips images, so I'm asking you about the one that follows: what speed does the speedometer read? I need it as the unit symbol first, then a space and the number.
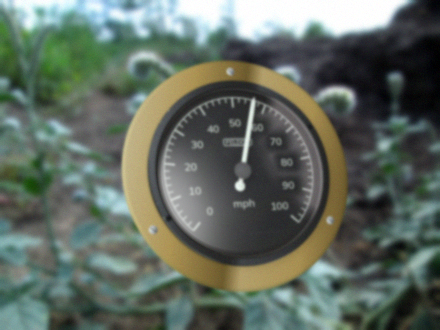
mph 56
